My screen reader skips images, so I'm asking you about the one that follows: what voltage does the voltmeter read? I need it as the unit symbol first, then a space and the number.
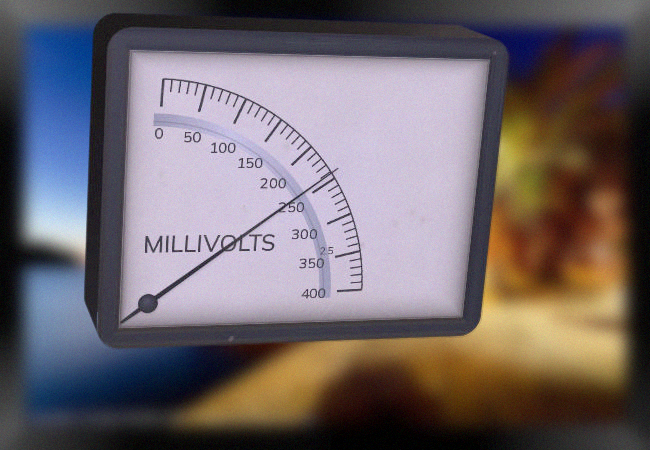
mV 240
